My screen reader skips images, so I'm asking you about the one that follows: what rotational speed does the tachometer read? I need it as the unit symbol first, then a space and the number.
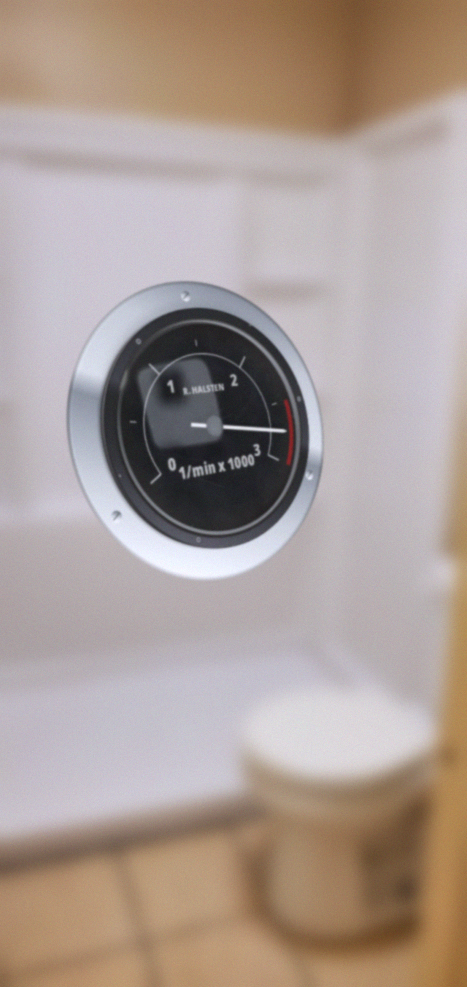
rpm 2750
